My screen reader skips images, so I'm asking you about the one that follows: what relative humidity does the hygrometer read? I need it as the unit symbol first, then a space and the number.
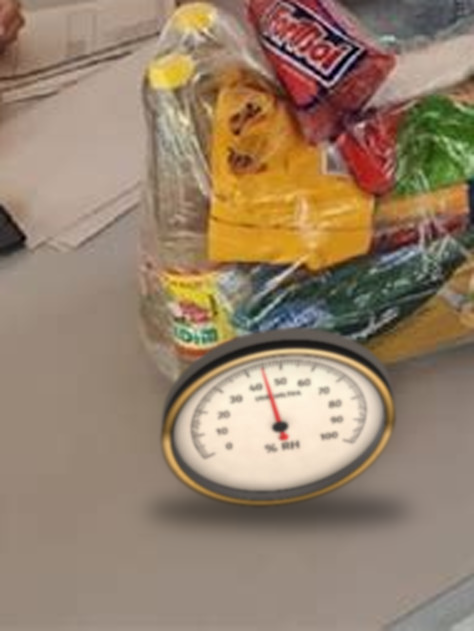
% 45
